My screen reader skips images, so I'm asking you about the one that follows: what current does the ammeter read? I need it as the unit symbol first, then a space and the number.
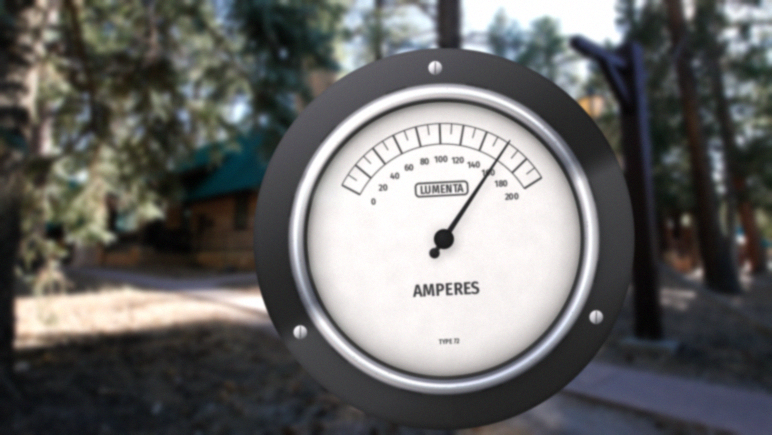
A 160
